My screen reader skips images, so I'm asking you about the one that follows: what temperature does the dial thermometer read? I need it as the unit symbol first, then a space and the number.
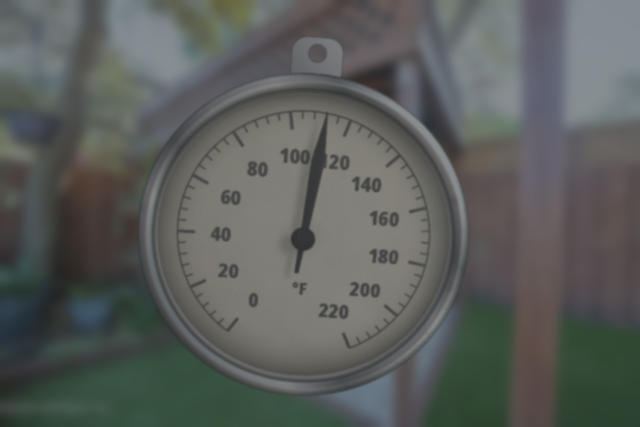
°F 112
